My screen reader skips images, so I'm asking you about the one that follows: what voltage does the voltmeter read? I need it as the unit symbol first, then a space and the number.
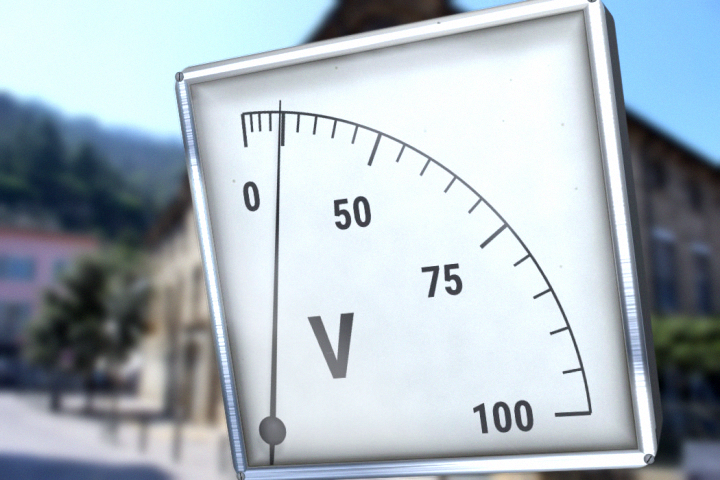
V 25
